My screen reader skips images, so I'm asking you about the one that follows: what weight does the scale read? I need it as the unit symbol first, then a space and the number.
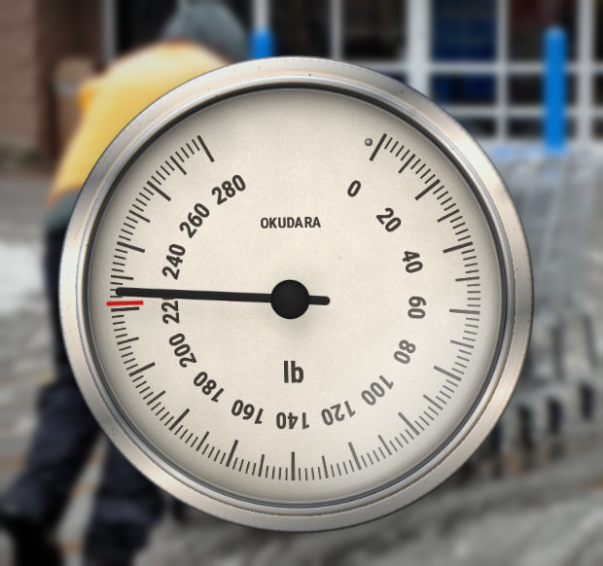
lb 226
